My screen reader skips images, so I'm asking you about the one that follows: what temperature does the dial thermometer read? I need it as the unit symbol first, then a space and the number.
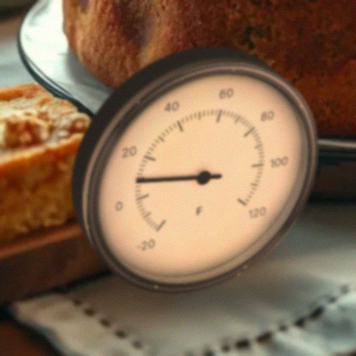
°F 10
